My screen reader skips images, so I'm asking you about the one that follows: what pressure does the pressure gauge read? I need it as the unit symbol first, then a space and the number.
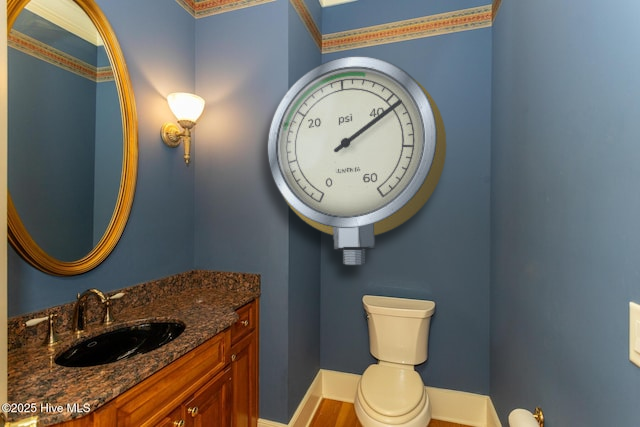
psi 42
